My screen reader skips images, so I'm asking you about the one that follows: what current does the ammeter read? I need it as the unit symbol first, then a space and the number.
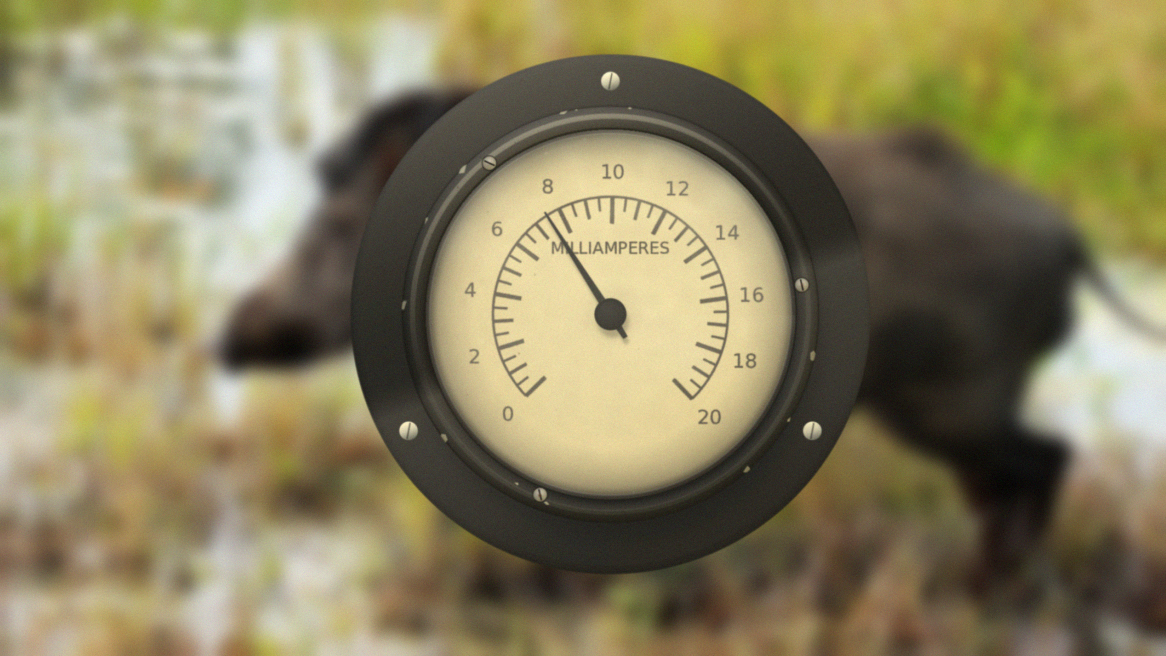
mA 7.5
